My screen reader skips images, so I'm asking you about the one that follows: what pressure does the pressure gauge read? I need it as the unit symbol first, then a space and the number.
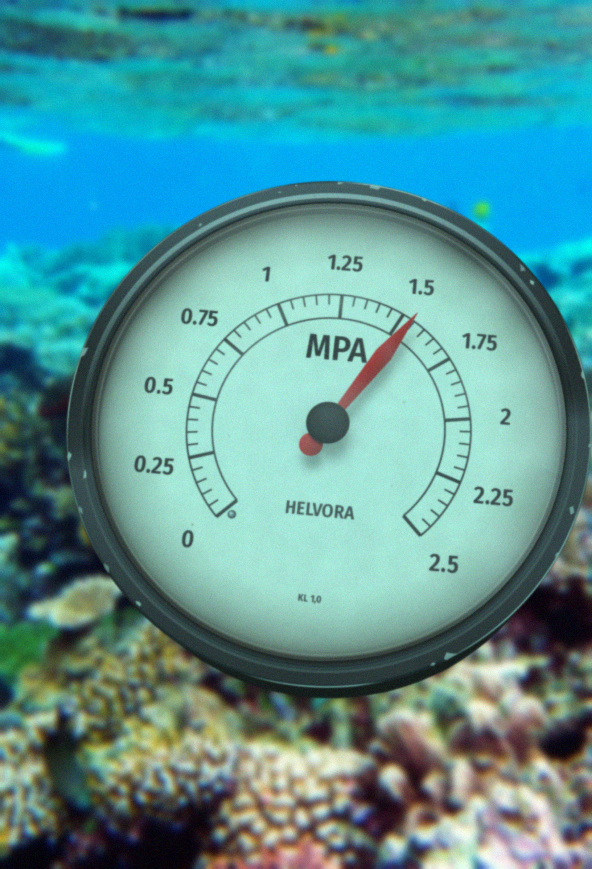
MPa 1.55
